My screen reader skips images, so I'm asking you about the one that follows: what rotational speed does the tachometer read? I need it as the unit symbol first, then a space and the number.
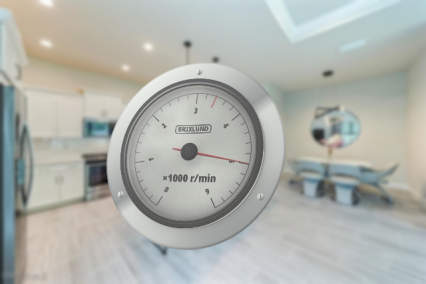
rpm 5000
